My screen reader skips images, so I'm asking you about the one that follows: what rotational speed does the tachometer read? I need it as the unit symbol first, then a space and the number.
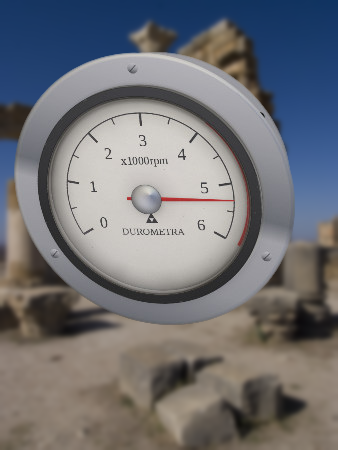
rpm 5250
